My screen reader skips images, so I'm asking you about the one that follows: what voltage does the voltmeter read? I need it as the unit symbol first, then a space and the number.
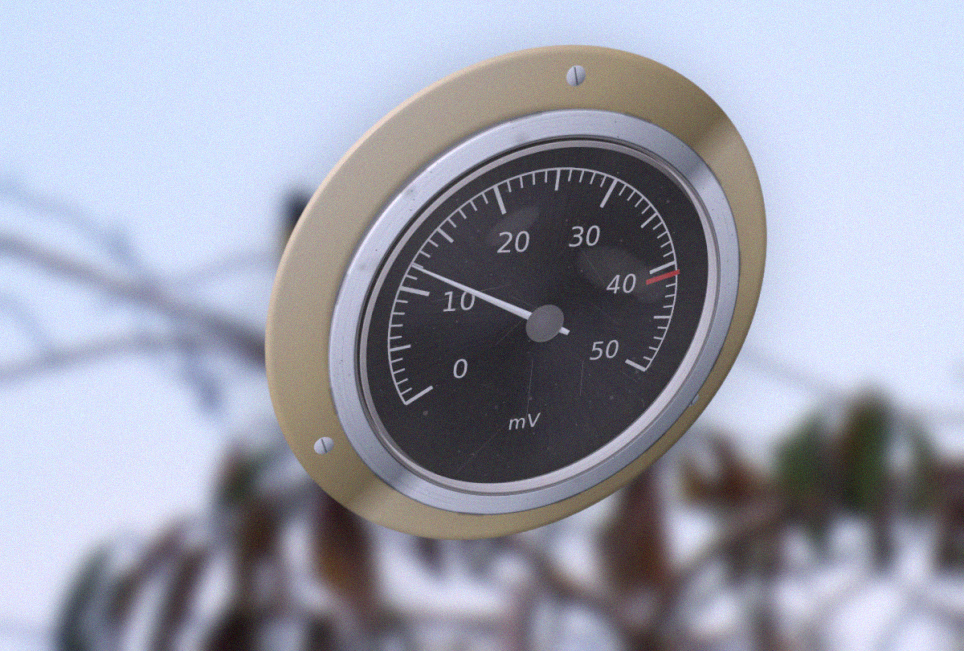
mV 12
